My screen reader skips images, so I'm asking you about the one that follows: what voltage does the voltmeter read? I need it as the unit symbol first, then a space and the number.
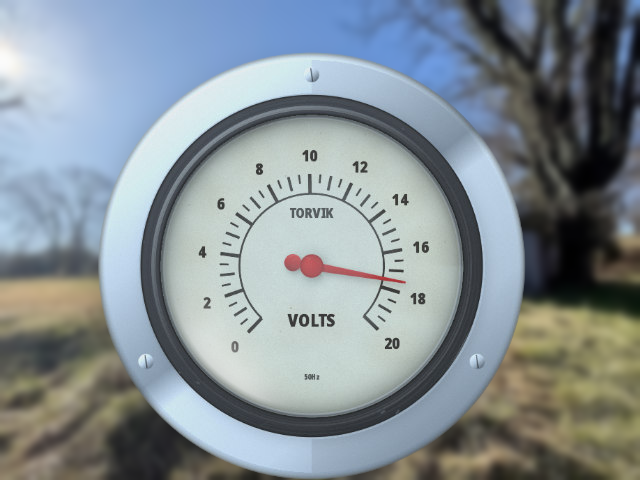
V 17.5
